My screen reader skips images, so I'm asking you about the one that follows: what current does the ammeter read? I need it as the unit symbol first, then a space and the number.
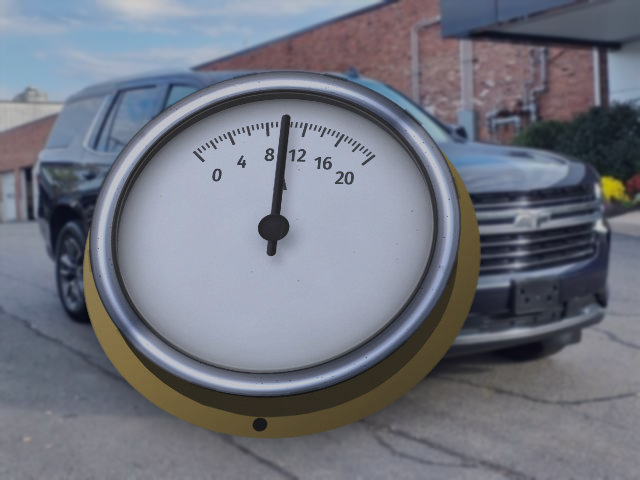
A 10
